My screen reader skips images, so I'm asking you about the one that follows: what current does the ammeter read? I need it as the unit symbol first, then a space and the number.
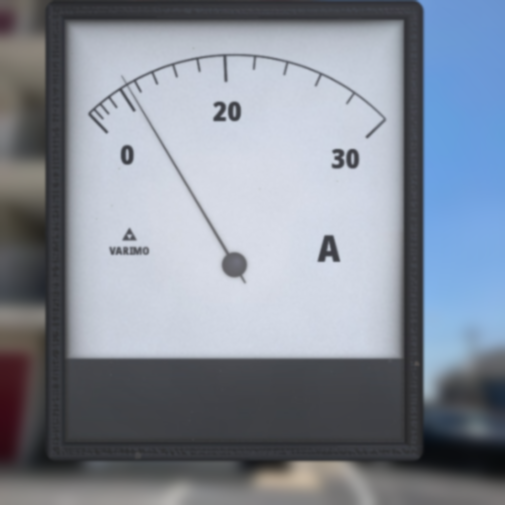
A 11
